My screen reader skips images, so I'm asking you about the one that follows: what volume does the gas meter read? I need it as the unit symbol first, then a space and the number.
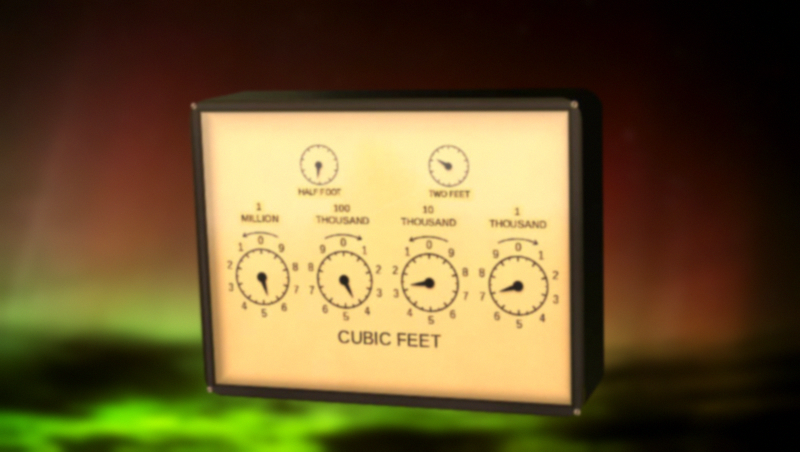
ft³ 542700
